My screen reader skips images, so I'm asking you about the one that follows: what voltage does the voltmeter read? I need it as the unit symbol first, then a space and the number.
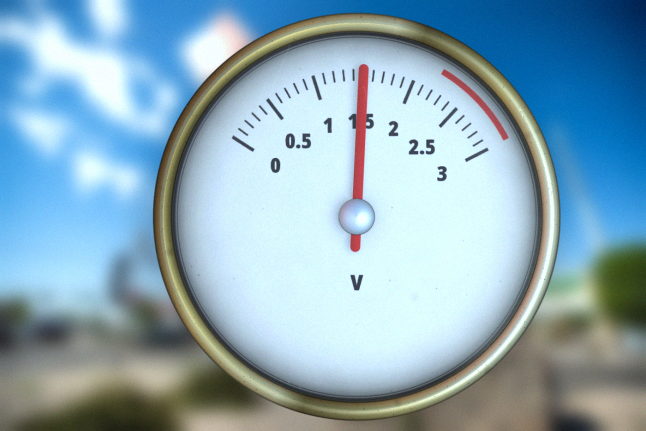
V 1.5
